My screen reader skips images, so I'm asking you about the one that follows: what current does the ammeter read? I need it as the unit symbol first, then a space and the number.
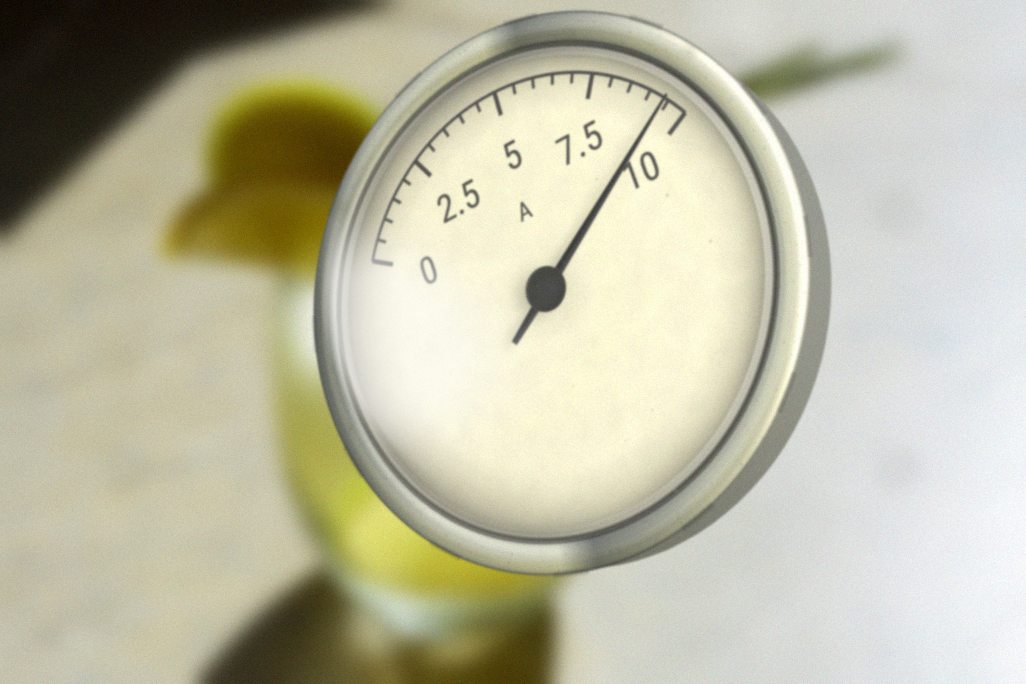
A 9.5
